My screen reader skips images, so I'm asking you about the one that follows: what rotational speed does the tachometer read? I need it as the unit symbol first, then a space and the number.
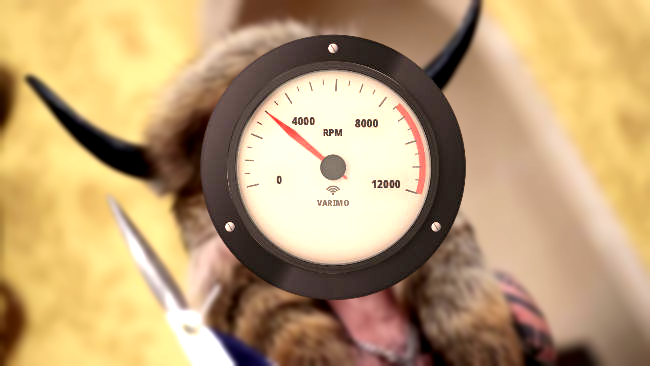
rpm 3000
